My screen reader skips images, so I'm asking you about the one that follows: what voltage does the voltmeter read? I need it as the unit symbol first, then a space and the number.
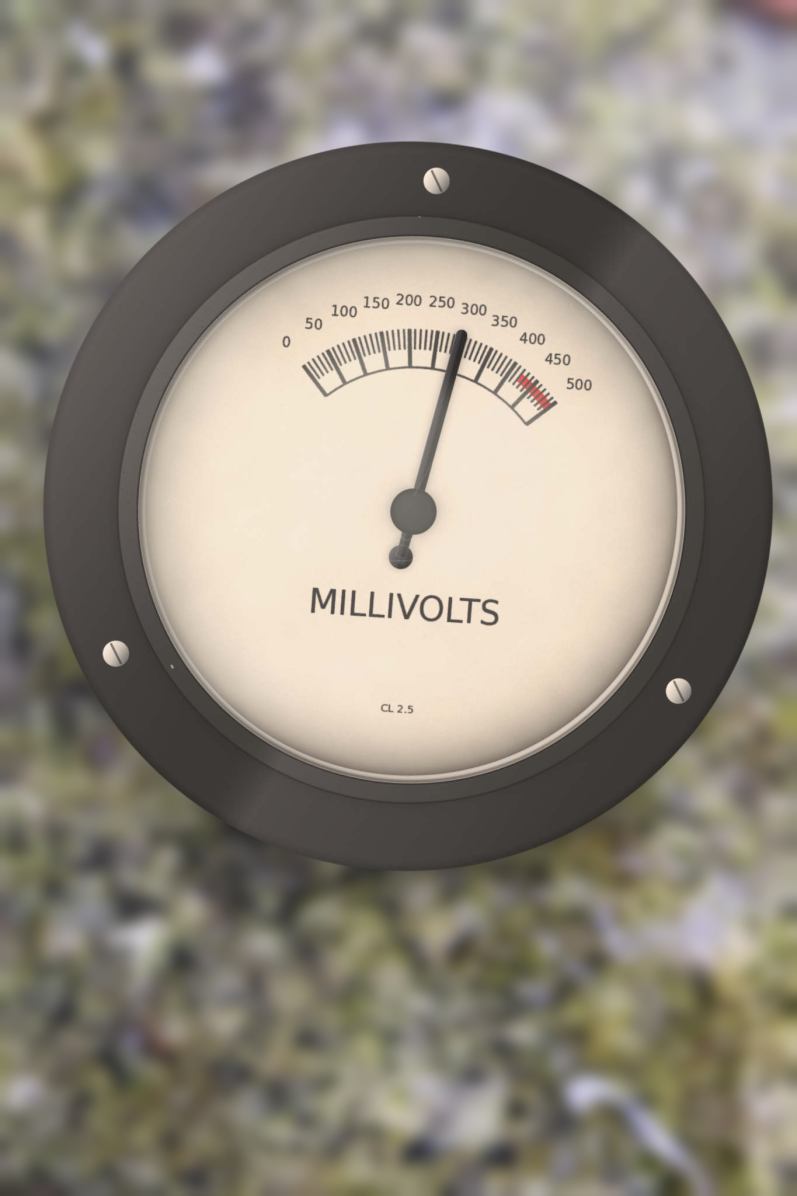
mV 290
